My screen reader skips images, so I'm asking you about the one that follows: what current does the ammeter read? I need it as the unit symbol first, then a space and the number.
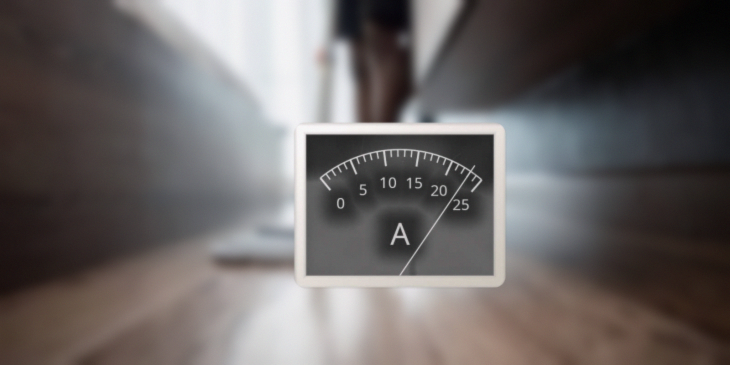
A 23
